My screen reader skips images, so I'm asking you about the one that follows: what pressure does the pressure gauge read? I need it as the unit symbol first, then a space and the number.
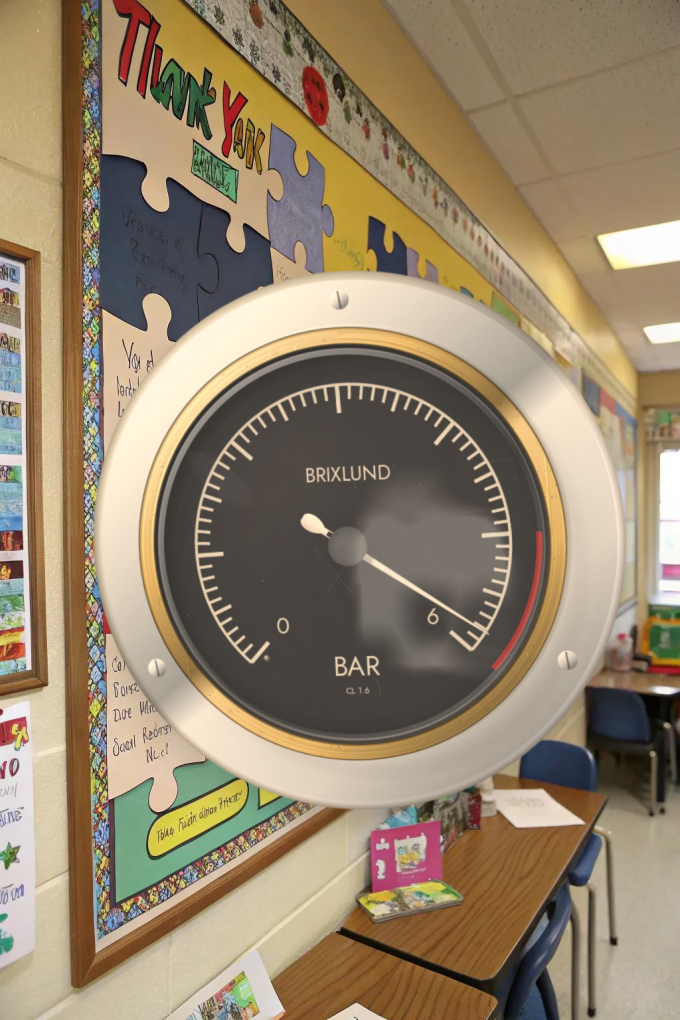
bar 5.8
